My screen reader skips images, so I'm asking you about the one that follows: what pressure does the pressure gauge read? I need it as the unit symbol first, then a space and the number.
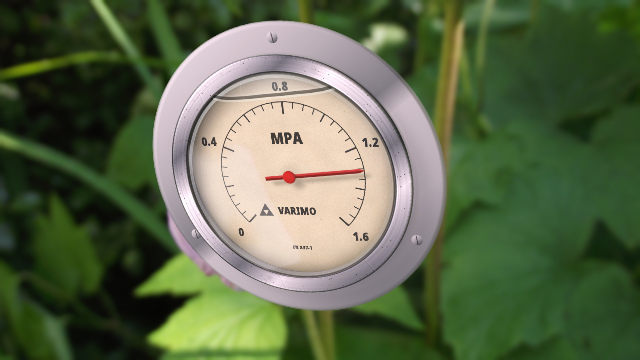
MPa 1.3
